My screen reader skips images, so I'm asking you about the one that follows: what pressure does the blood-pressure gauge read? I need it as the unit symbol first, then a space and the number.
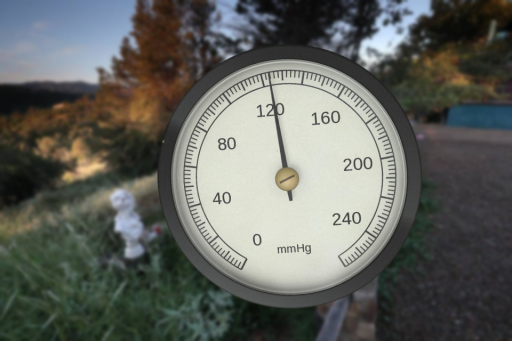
mmHg 124
